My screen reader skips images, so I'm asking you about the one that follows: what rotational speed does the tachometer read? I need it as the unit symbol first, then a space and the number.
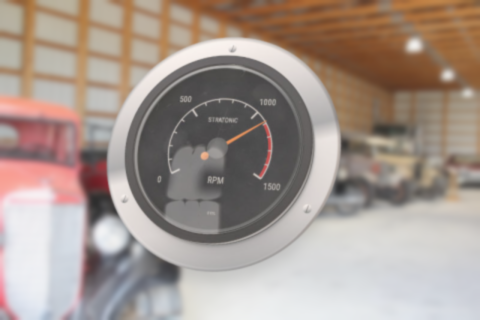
rpm 1100
